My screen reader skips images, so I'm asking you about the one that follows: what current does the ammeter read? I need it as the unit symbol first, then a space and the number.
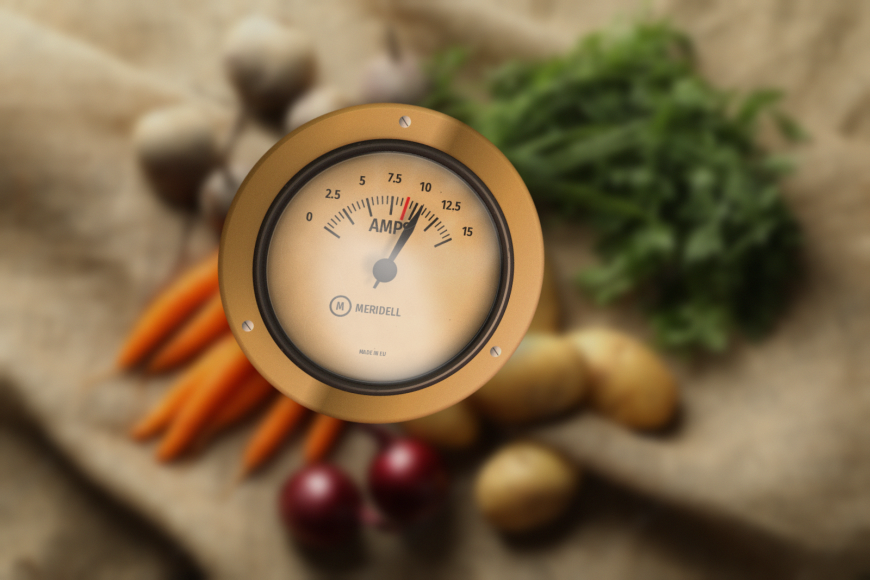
A 10.5
